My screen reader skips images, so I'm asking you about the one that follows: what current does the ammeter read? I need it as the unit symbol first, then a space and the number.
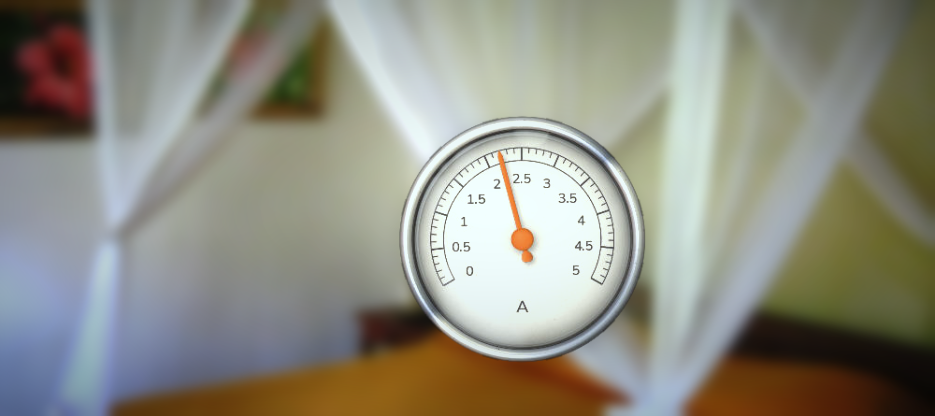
A 2.2
